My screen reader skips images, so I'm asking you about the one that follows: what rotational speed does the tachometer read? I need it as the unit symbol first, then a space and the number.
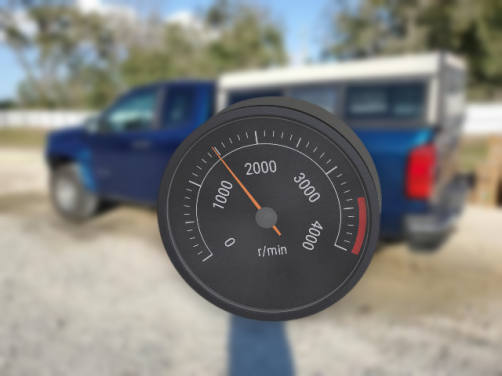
rpm 1500
